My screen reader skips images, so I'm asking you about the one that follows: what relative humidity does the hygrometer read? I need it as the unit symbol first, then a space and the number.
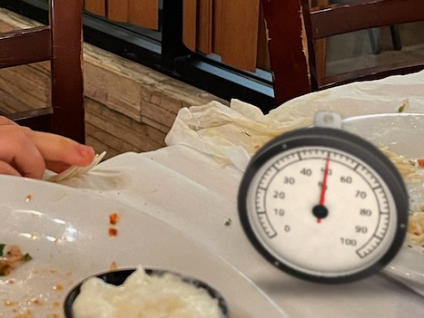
% 50
